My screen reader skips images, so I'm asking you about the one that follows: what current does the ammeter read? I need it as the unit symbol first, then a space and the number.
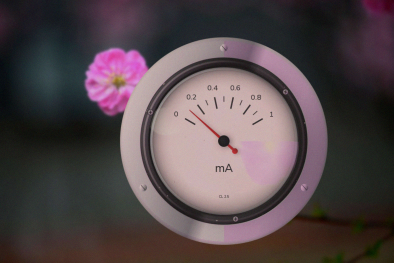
mA 0.1
